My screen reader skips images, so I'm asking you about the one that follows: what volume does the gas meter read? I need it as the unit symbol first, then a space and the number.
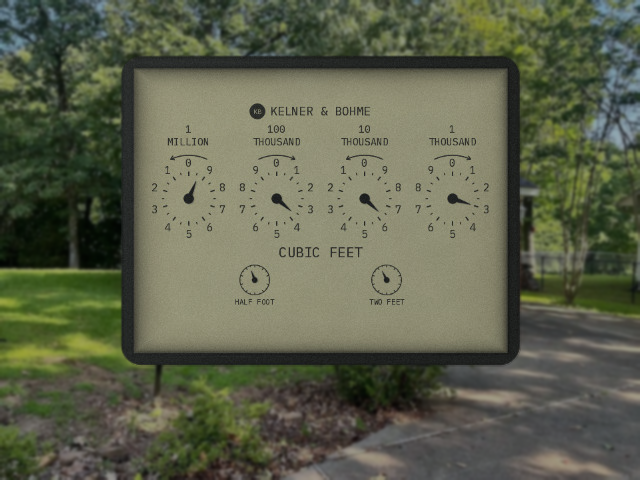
ft³ 936300
